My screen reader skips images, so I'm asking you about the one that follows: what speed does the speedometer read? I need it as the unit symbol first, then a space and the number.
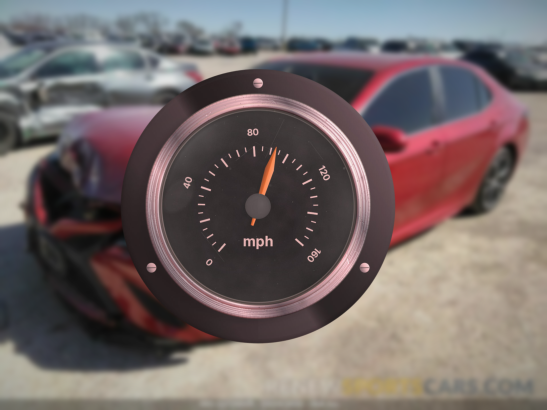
mph 92.5
